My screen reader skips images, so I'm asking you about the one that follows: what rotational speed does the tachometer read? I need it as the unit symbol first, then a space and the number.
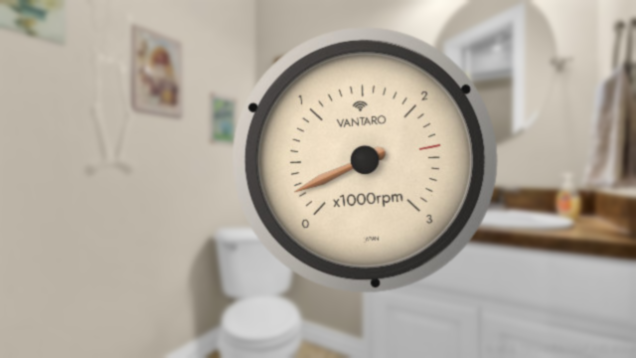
rpm 250
